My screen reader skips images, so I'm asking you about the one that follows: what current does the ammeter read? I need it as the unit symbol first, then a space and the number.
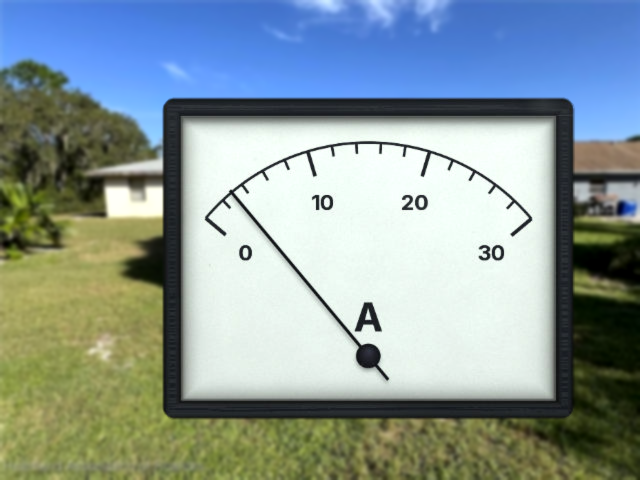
A 3
